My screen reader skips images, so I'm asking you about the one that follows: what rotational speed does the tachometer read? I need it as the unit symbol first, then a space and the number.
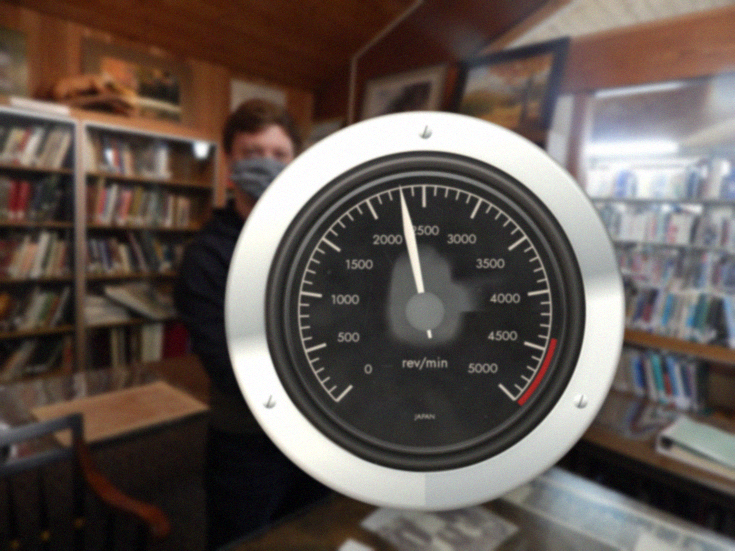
rpm 2300
